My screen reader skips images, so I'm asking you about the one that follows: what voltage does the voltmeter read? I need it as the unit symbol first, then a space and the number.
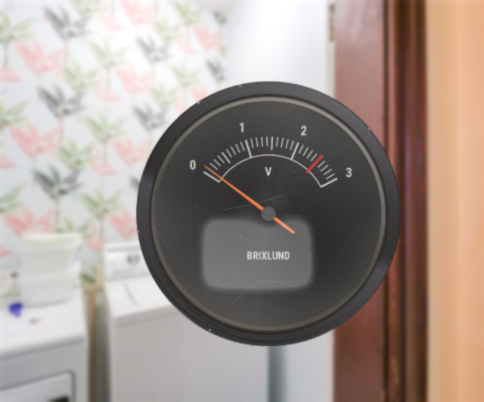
V 0.1
